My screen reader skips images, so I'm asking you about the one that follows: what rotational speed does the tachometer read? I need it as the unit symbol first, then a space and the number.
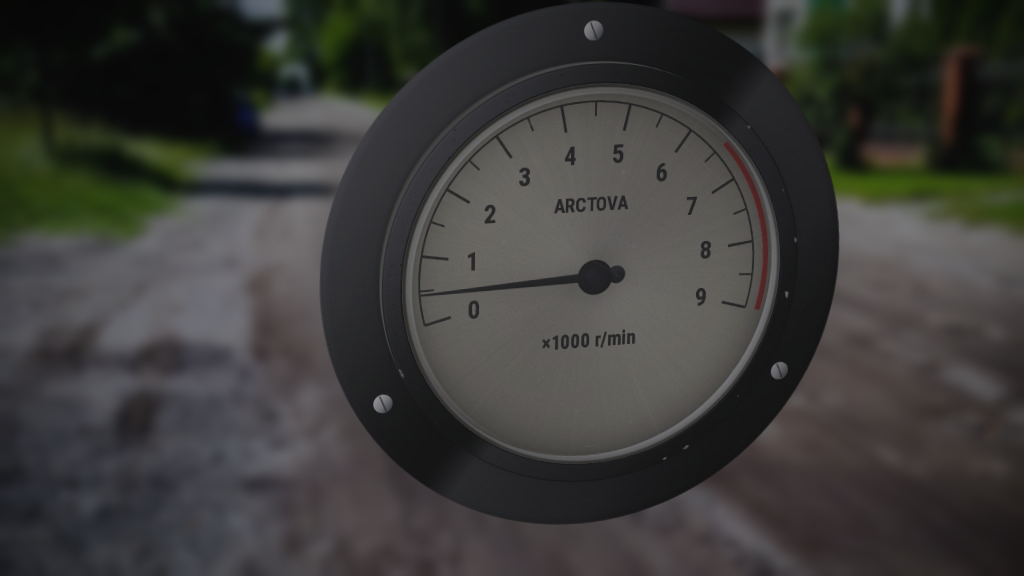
rpm 500
